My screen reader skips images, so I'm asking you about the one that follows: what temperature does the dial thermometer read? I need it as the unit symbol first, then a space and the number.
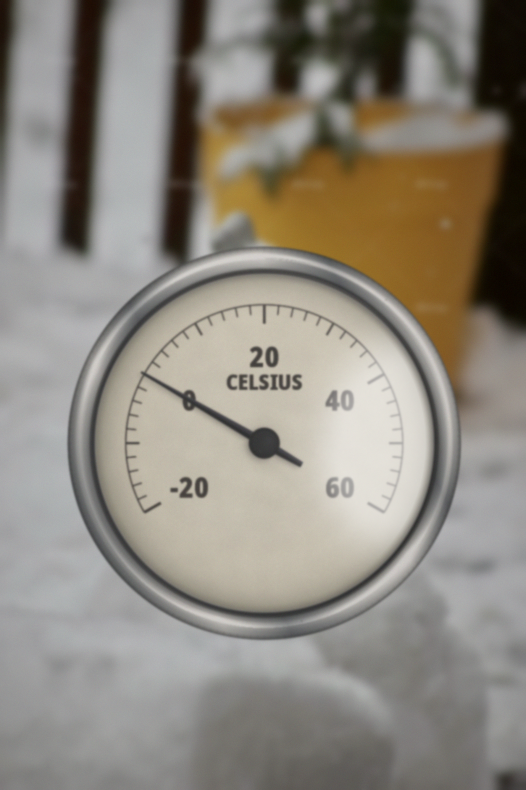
°C 0
